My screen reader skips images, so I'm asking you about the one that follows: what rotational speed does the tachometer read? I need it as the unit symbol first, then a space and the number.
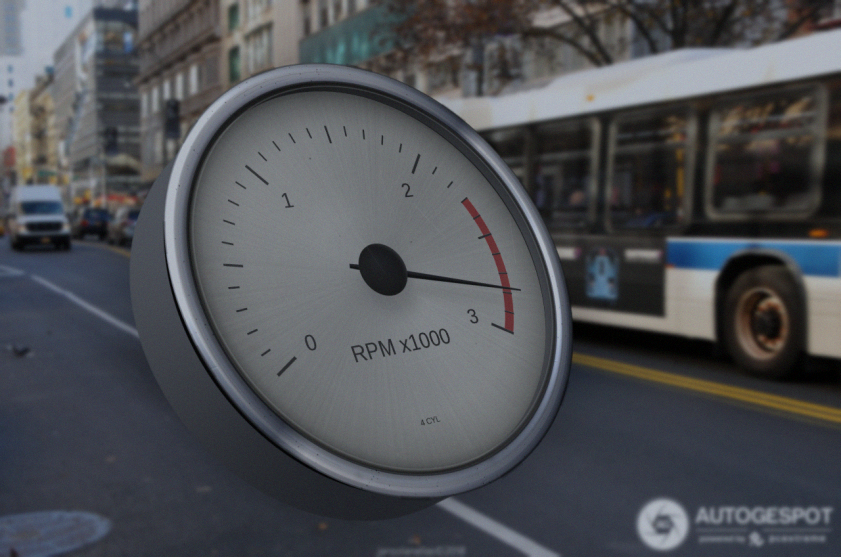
rpm 2800
